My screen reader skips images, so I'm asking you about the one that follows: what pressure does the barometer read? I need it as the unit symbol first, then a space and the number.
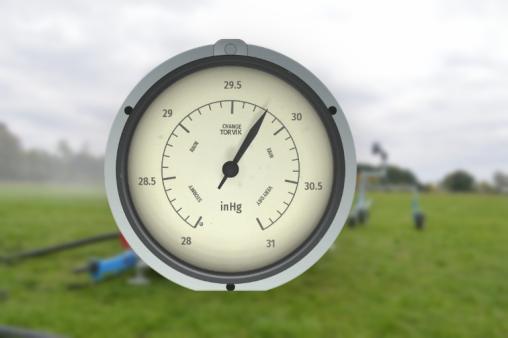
inHg 29.8
